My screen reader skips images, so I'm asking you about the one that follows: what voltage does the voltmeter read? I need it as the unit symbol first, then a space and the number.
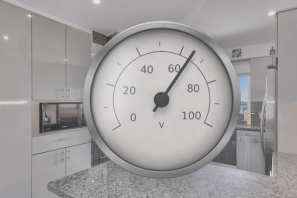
V 65
